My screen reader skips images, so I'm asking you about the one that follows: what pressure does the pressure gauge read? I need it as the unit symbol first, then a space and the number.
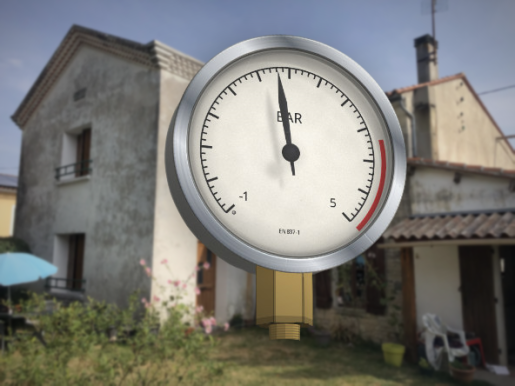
bar 1.8
